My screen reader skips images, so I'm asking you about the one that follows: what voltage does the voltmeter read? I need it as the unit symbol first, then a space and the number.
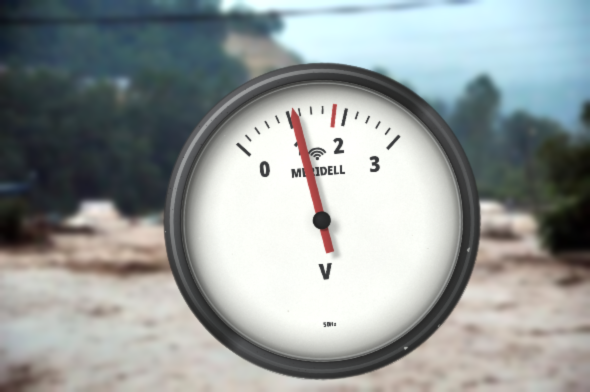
V 1.1
